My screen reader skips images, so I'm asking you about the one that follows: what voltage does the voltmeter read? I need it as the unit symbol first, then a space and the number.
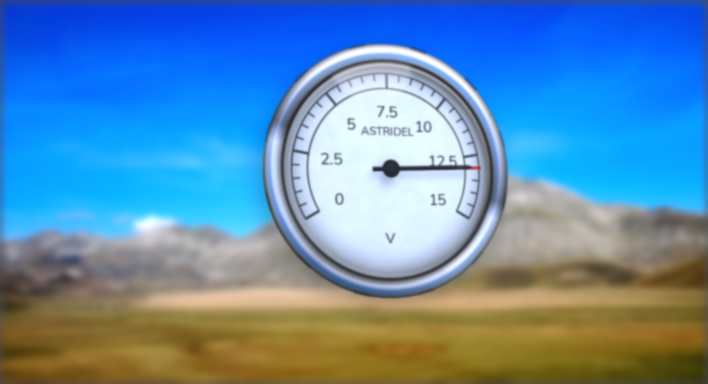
V 13
